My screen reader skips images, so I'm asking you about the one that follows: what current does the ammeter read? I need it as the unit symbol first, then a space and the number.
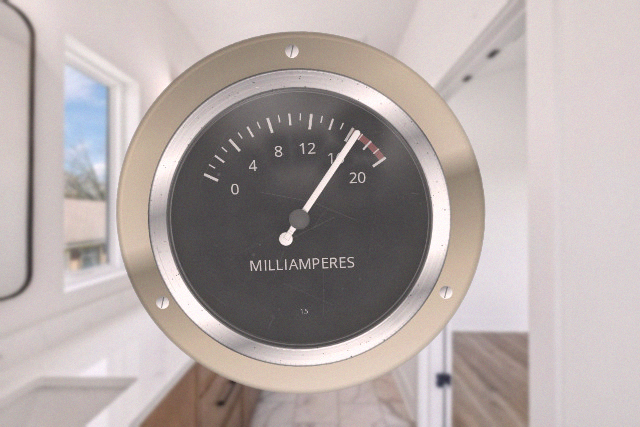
mA 16.5
